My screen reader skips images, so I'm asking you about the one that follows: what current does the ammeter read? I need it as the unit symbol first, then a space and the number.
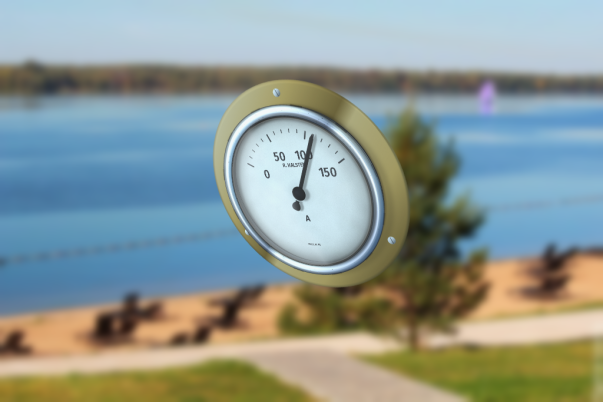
A 110
